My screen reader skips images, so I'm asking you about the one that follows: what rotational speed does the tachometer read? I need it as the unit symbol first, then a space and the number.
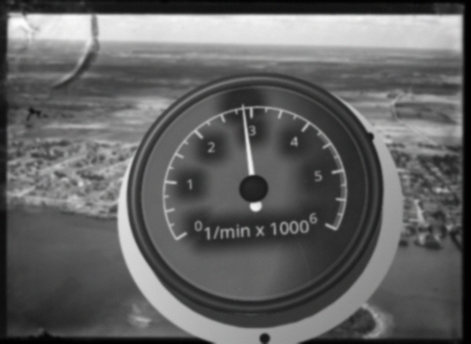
rpm 2875
